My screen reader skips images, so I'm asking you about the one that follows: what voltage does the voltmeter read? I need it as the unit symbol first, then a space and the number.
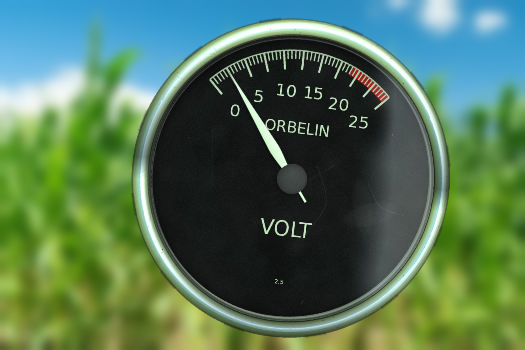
V 2.5
